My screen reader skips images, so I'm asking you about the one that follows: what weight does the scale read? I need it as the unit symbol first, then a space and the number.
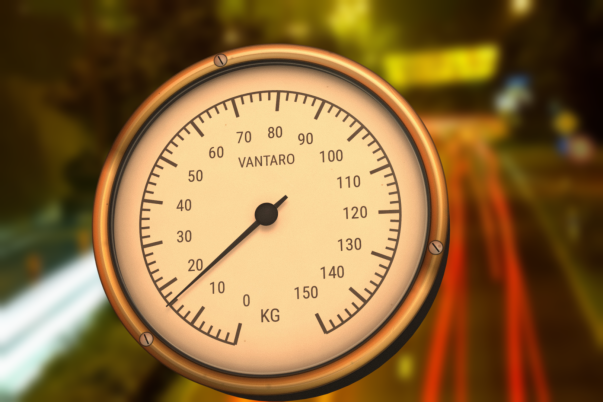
kg 16
